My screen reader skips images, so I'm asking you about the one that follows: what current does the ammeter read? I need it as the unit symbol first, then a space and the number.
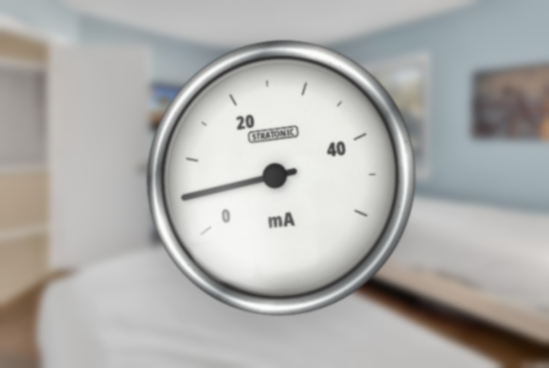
mA 5
